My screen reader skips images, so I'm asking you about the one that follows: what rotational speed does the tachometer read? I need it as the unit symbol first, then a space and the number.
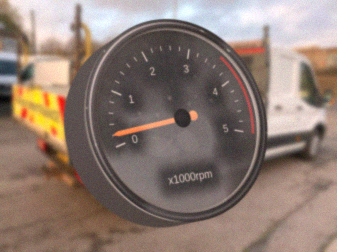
rpm 200
